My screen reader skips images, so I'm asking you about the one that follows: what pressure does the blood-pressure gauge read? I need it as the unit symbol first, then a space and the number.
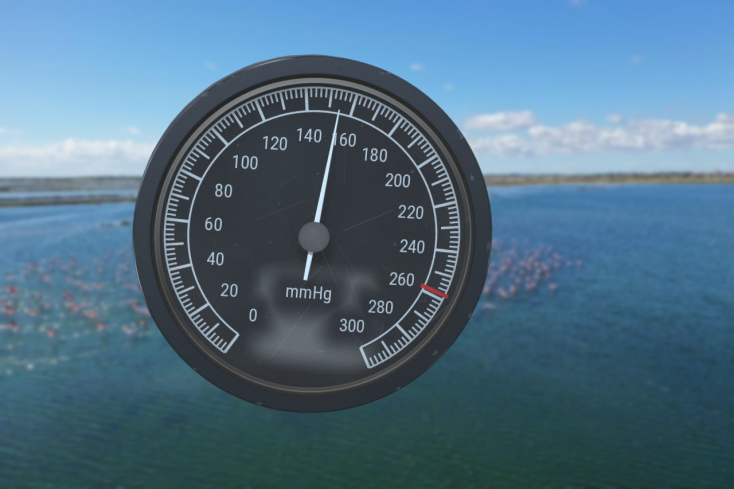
mmHg 154
